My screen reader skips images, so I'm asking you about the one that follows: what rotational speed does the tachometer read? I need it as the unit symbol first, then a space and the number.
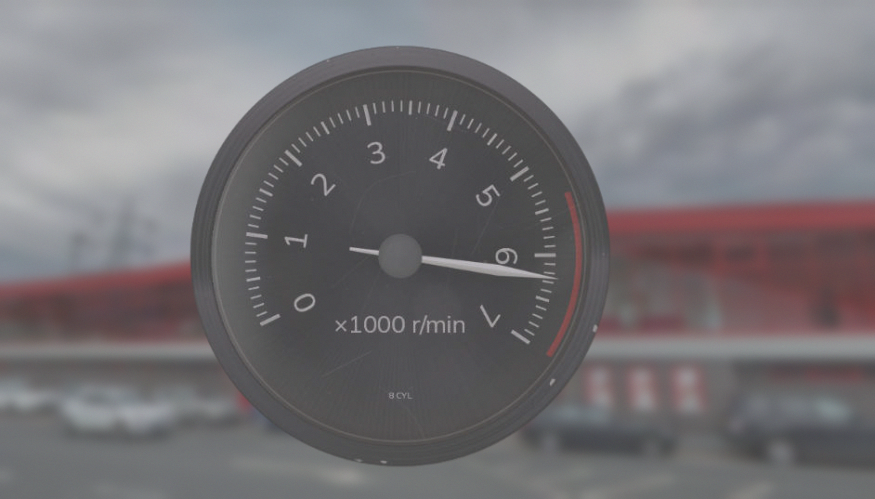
rpm 6250
